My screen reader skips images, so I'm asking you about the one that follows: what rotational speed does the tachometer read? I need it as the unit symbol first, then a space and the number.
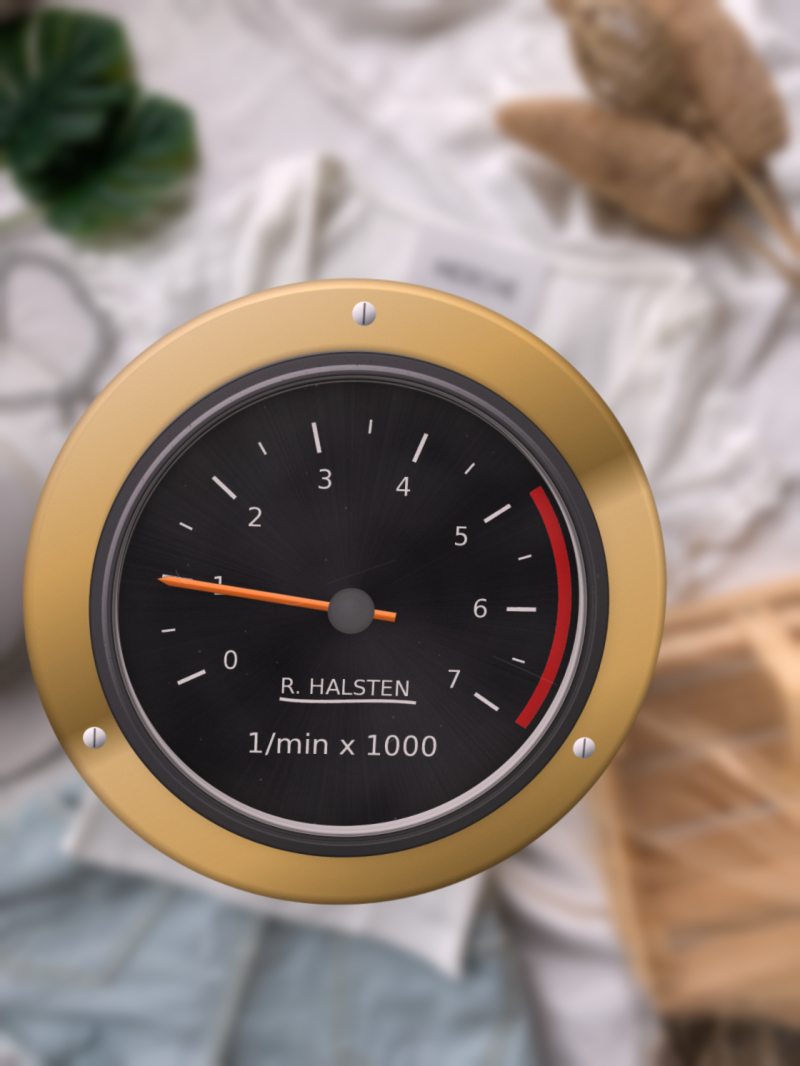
rpm 1000
